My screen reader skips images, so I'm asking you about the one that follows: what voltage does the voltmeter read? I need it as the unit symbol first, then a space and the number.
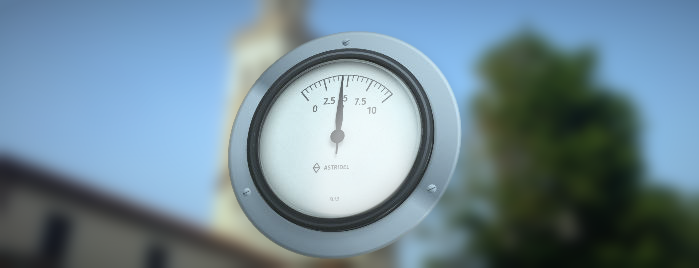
V 4.5
